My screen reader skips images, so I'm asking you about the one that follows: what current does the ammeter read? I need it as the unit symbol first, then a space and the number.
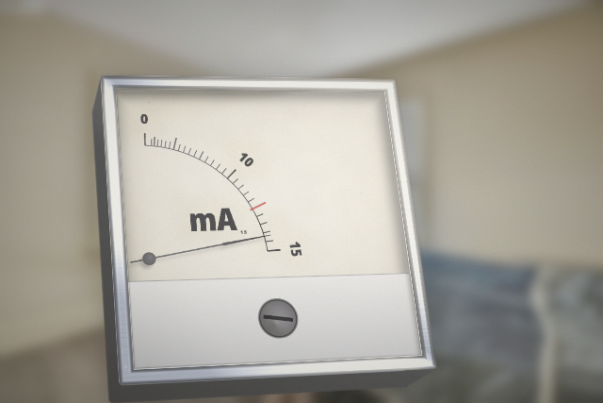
mA 14.25
